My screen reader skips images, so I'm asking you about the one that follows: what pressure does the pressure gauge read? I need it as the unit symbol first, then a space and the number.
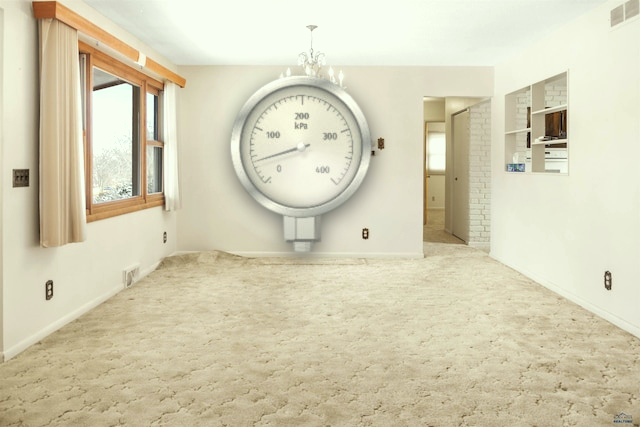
kPa 40
